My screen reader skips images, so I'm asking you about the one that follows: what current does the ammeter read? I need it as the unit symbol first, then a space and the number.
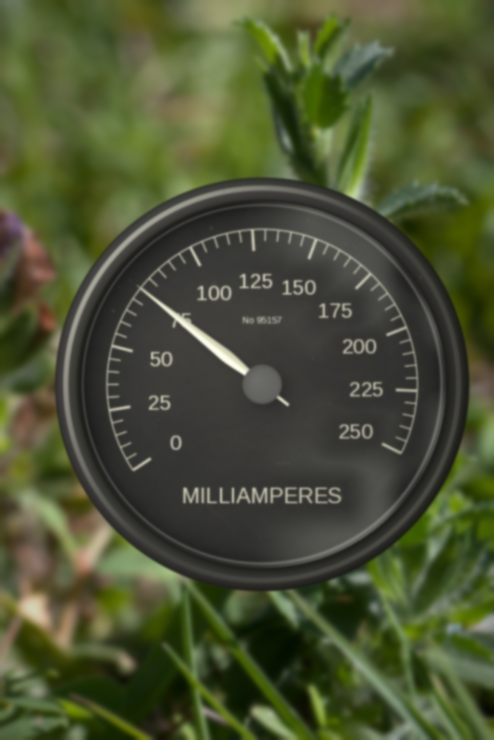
mA 75
